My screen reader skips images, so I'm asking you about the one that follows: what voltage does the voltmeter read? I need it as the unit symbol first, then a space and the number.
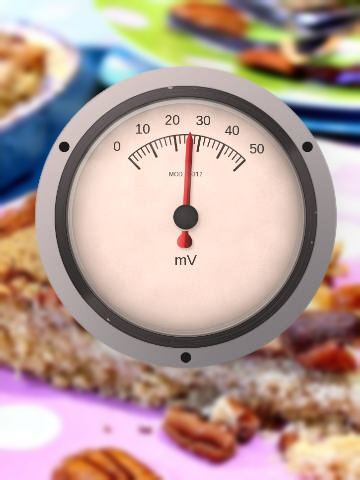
mV 26
